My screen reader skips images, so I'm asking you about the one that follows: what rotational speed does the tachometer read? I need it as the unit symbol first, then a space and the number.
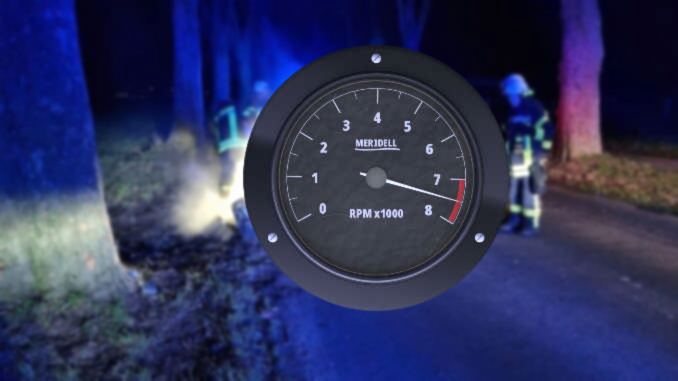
rpm 7500
